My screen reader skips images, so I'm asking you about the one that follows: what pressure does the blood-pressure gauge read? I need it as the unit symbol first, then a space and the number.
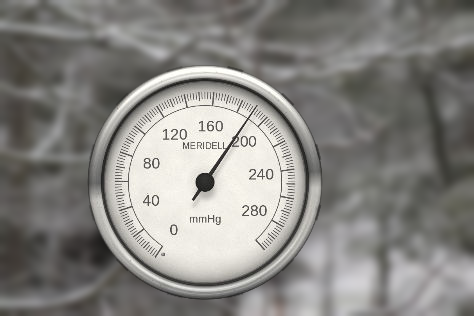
mmHg 190
